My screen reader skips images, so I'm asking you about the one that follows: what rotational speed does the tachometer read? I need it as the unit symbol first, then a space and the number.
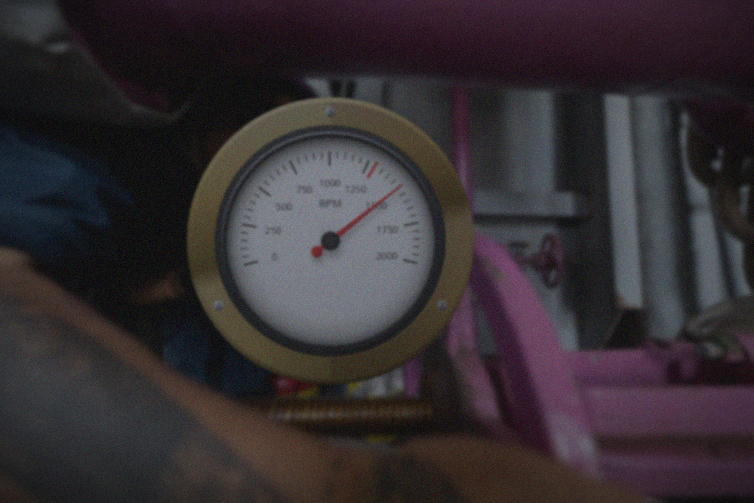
rpm 1500
